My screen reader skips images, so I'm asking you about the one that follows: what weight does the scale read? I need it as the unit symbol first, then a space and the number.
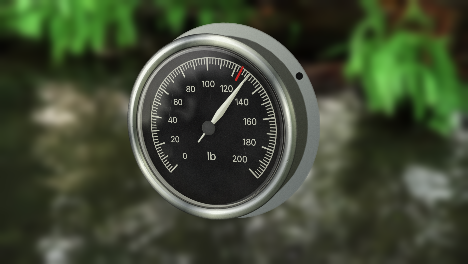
lb 130
